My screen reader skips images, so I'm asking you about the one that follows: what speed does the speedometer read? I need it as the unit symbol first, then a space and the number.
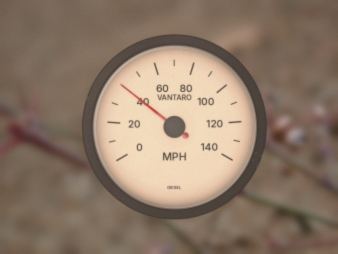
mph 40
